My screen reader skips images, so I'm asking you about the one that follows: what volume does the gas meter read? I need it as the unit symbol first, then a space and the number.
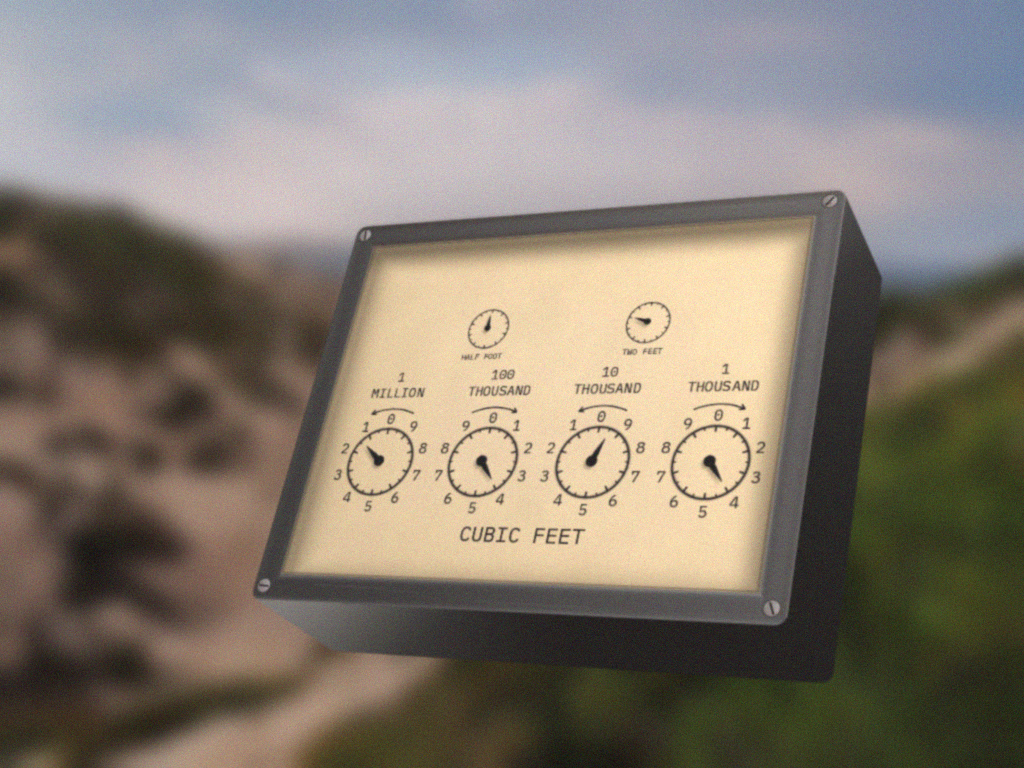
ft³ 139400
